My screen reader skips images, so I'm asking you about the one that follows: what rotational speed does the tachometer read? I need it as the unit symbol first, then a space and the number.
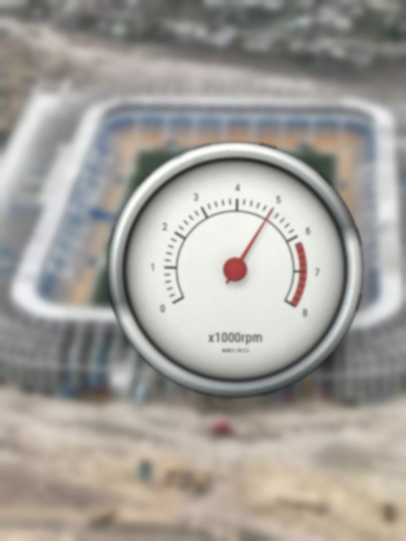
rpm 5000
